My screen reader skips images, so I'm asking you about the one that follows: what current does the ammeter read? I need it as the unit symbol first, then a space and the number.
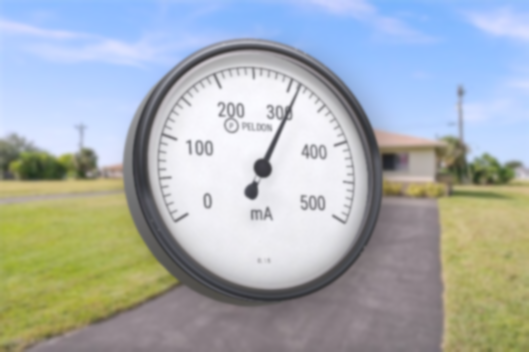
mA 310
